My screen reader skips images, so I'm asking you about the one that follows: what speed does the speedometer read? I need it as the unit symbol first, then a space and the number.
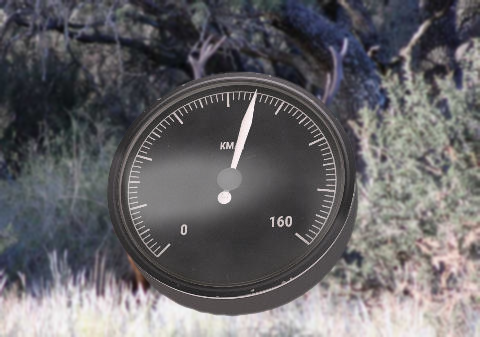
km/h 90
